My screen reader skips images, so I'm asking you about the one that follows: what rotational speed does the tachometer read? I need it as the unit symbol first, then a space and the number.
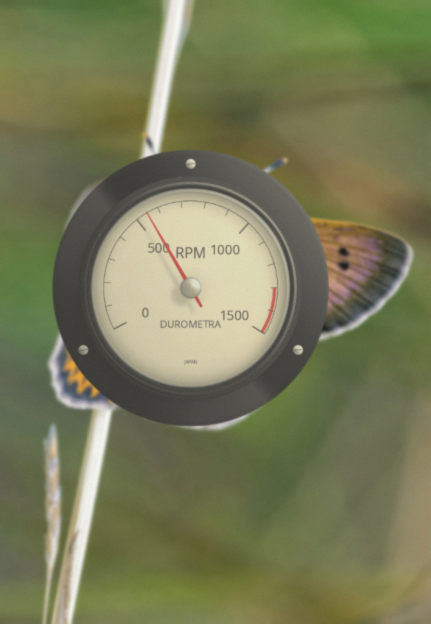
rpm 550
